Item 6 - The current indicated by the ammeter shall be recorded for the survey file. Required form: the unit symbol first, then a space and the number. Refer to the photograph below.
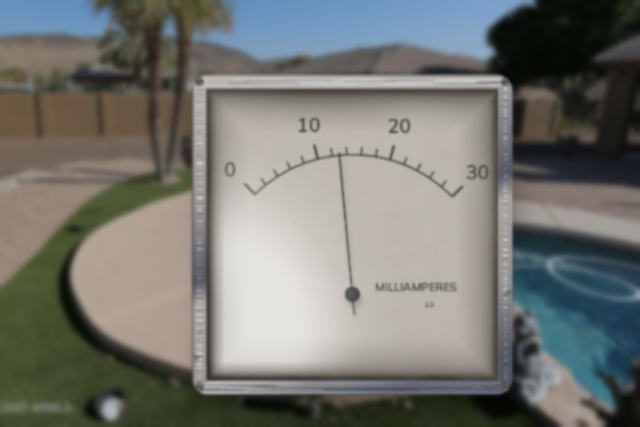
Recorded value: mA 13
